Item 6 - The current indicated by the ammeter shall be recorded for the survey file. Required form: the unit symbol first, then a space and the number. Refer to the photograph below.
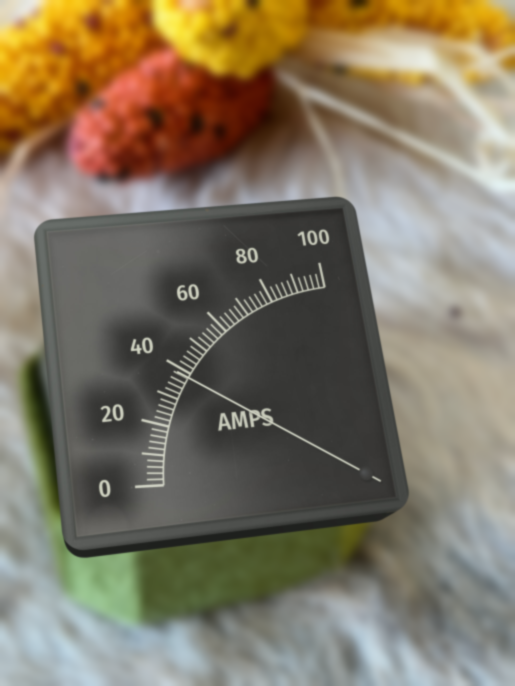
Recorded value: A 38
